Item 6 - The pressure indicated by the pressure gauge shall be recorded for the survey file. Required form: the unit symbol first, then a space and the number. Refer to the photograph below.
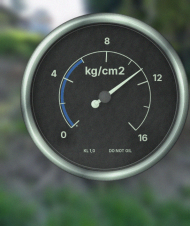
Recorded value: kg/cm² 11
